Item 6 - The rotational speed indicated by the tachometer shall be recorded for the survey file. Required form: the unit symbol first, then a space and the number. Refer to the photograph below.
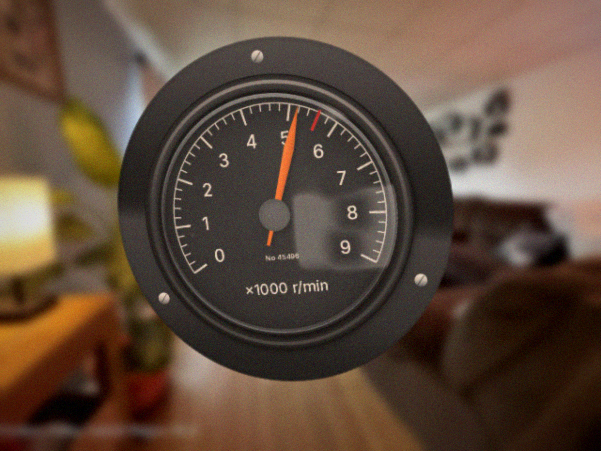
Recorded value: rpm 5200
